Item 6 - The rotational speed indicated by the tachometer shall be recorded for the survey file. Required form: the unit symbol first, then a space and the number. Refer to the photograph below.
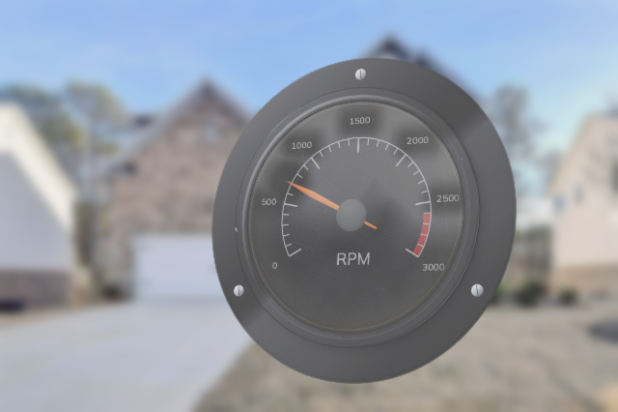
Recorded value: rpm 700
